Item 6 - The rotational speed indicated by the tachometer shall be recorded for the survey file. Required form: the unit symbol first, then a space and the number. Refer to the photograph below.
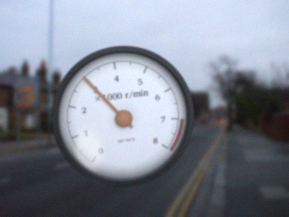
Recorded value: rpm 3000
